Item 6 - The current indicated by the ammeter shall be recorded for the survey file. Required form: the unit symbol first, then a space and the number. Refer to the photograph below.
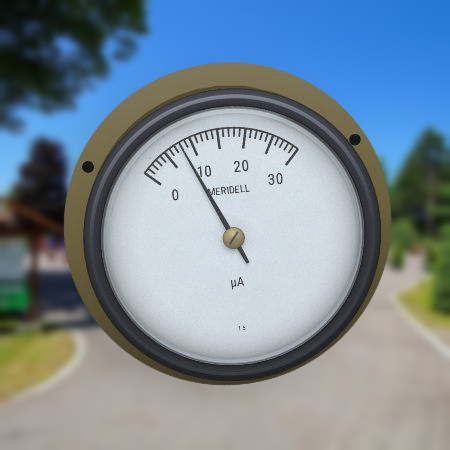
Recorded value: µA 8
